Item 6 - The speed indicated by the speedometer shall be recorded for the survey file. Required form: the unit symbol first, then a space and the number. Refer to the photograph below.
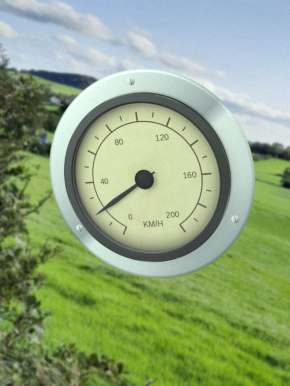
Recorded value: km/h 20
